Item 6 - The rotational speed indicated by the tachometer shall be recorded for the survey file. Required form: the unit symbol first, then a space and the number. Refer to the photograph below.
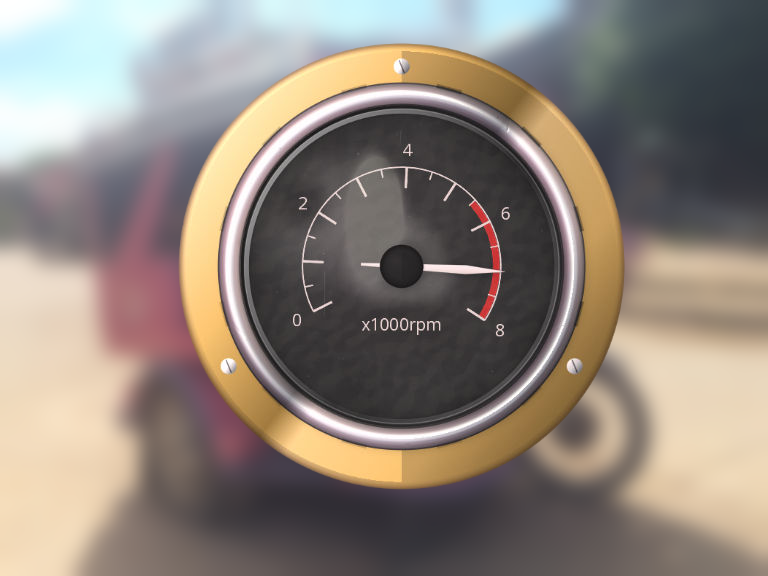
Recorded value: rpm 7000
